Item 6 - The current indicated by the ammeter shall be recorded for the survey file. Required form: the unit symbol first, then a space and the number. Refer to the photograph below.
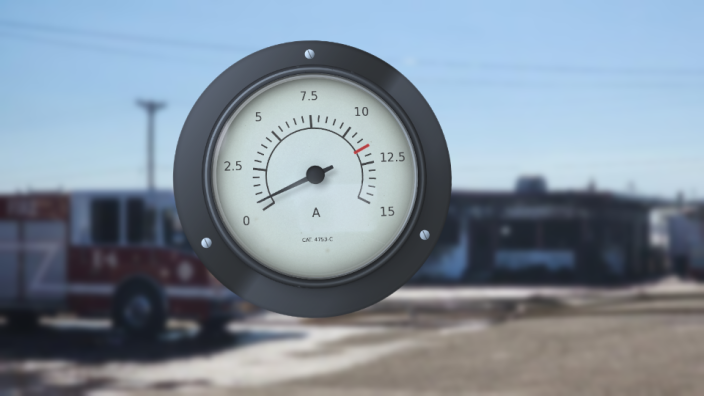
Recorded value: A 0.5
